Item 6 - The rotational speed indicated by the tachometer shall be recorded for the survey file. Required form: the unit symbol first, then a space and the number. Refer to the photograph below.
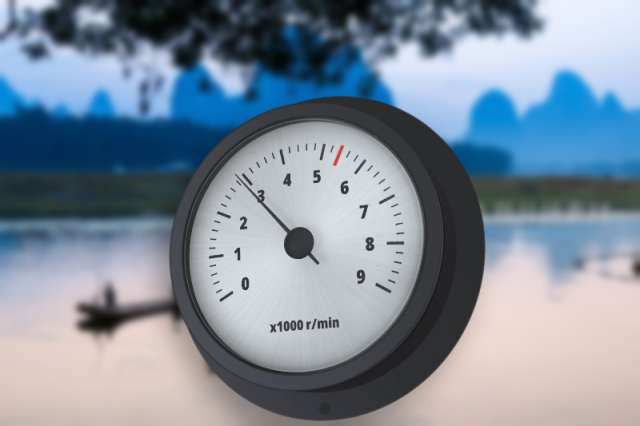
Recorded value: rpm 2900
